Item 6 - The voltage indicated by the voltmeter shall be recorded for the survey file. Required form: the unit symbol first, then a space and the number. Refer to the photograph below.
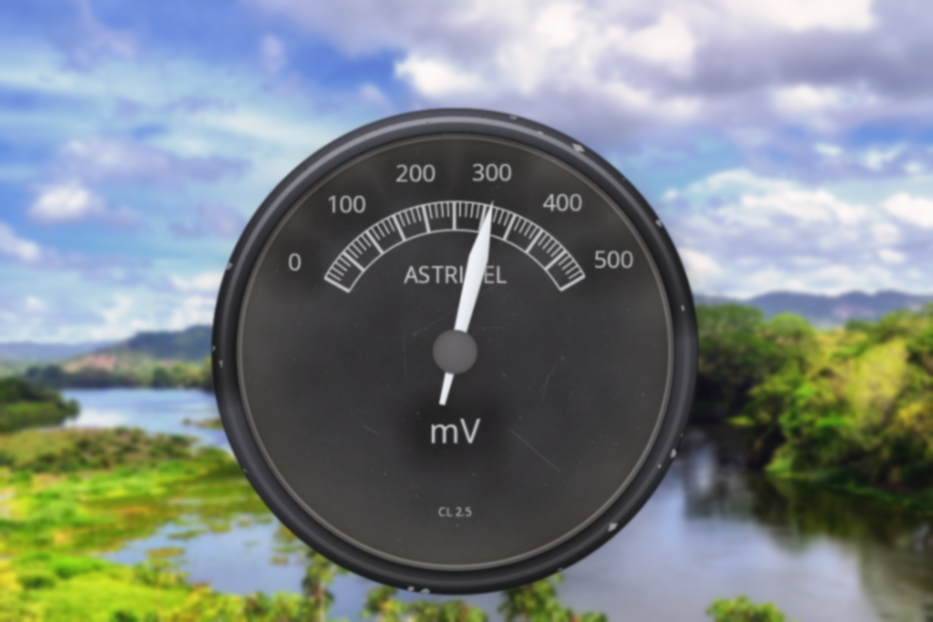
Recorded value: mV 310
